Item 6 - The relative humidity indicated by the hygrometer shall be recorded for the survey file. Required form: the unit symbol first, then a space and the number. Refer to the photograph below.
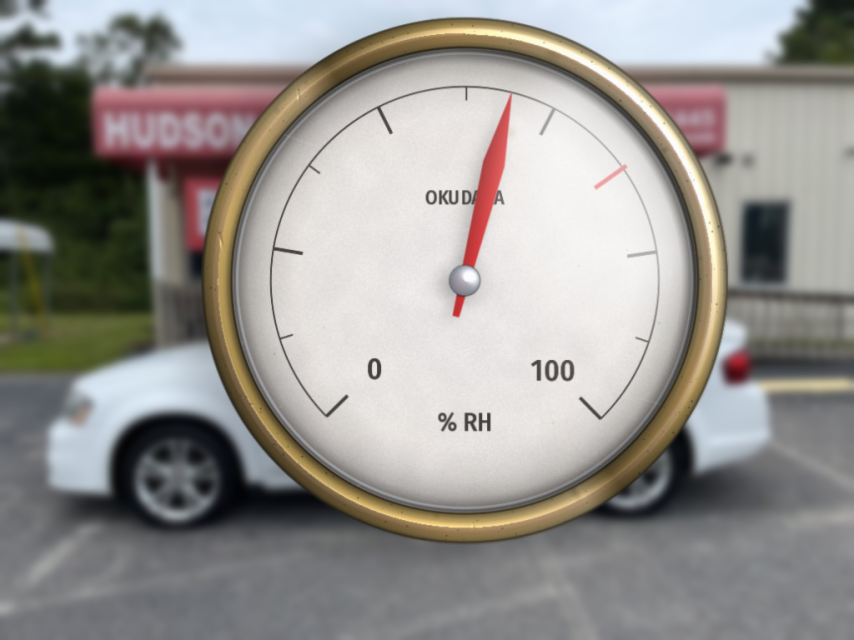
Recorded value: % 55
